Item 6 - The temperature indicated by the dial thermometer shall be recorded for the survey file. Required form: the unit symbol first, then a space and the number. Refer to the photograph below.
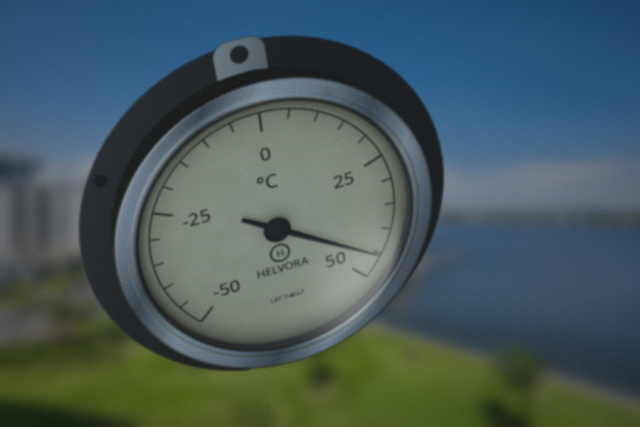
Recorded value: °C 45
